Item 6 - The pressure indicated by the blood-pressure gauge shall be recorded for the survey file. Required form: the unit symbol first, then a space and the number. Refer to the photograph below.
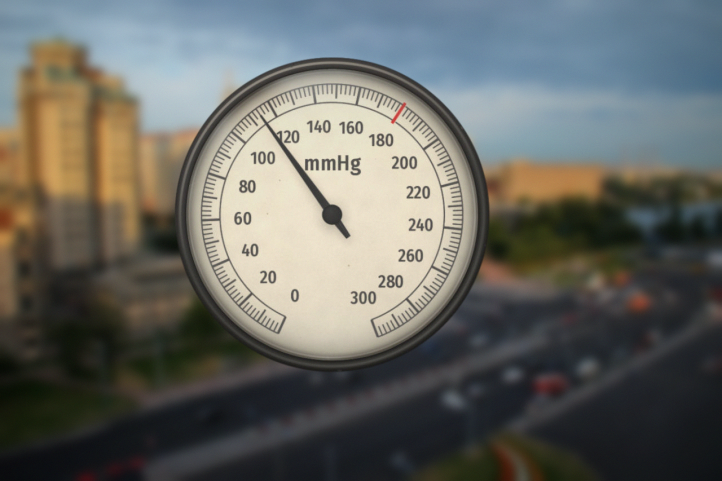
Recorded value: mmHg 114
